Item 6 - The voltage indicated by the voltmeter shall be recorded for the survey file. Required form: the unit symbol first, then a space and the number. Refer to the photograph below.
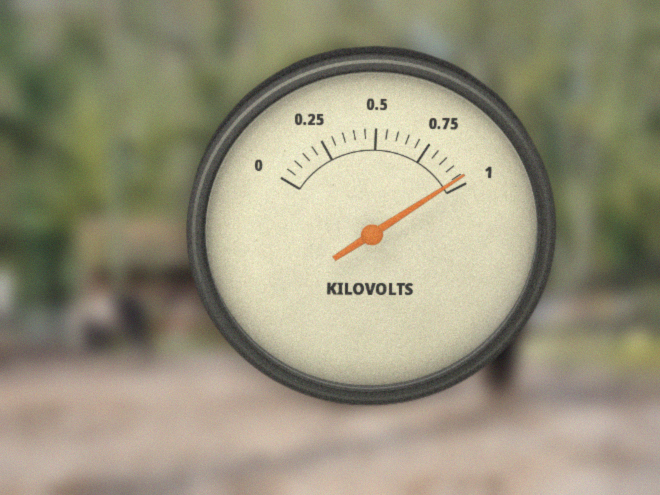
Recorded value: kV 0.95
